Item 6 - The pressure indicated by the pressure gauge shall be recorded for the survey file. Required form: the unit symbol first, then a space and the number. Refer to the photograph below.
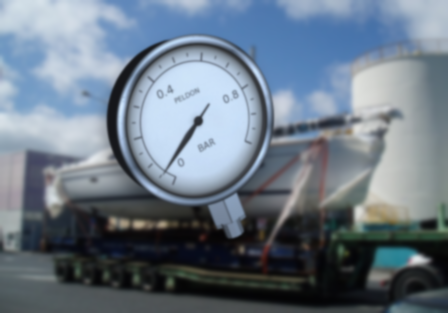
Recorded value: bar 0.05
